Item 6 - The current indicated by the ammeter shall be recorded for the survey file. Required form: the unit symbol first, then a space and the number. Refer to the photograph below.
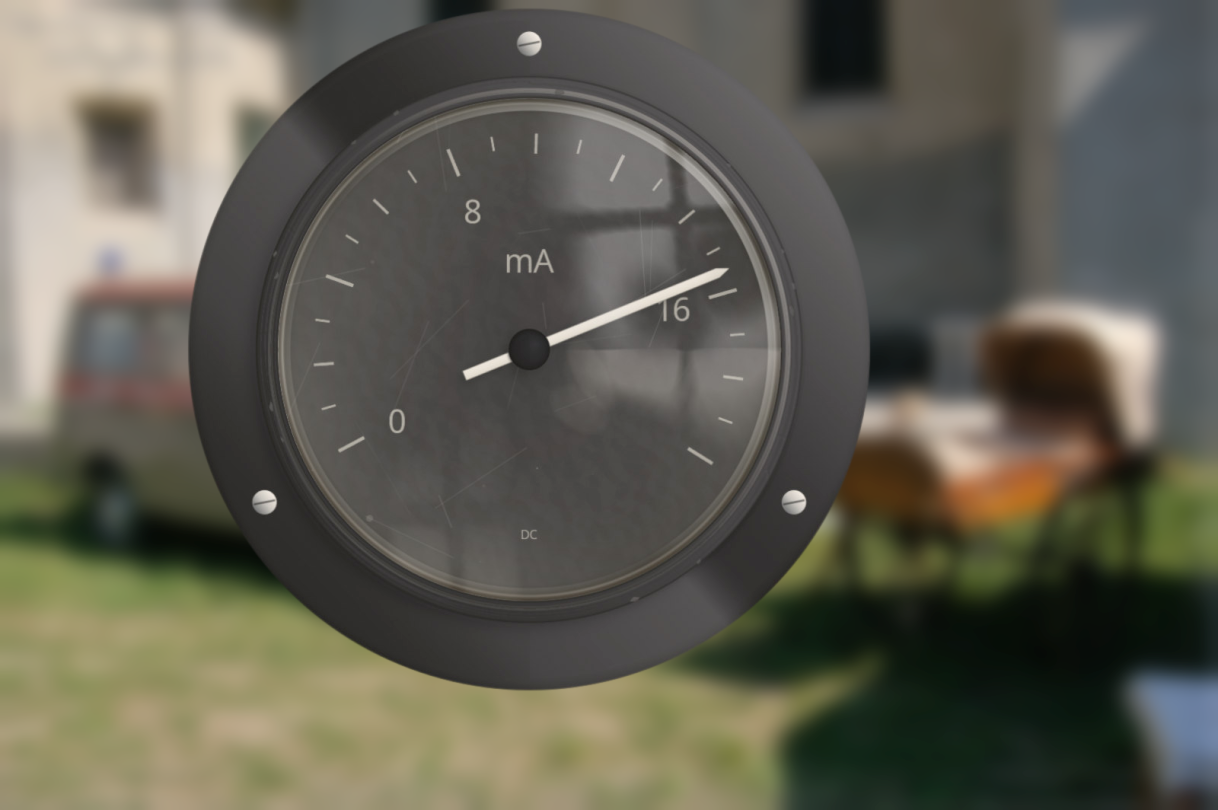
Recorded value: mA 15.5
